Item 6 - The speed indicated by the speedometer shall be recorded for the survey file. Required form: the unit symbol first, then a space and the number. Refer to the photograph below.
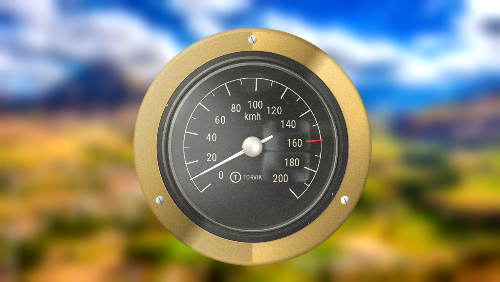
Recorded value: km/h 10
